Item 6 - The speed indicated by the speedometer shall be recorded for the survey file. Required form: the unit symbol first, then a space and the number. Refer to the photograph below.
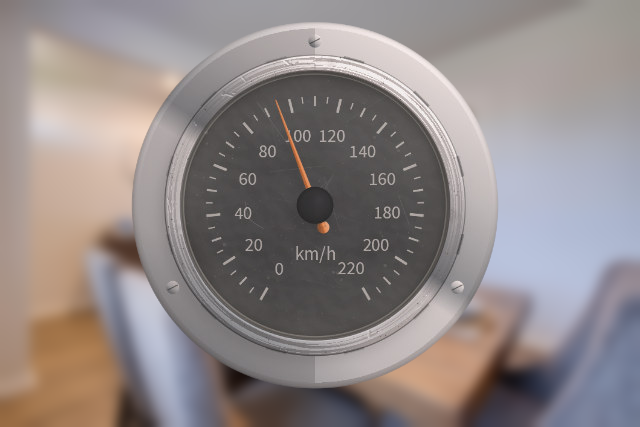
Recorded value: km/h 95
